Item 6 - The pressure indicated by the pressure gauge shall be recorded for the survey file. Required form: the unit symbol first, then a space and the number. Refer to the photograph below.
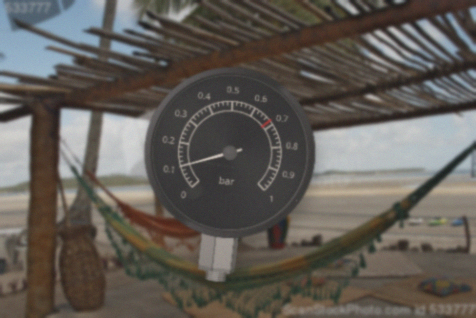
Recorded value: bar 0.1
